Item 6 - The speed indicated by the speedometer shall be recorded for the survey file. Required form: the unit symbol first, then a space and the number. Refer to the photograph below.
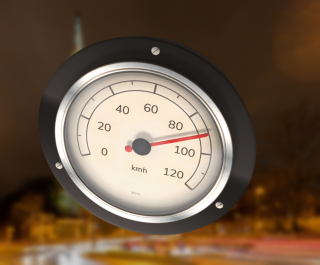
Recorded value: km/h 90
